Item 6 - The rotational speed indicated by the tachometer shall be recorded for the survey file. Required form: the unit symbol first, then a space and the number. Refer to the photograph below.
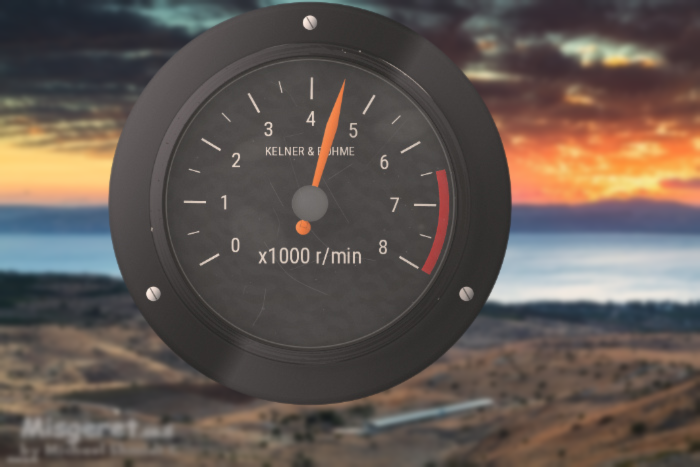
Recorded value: rpm 4500
